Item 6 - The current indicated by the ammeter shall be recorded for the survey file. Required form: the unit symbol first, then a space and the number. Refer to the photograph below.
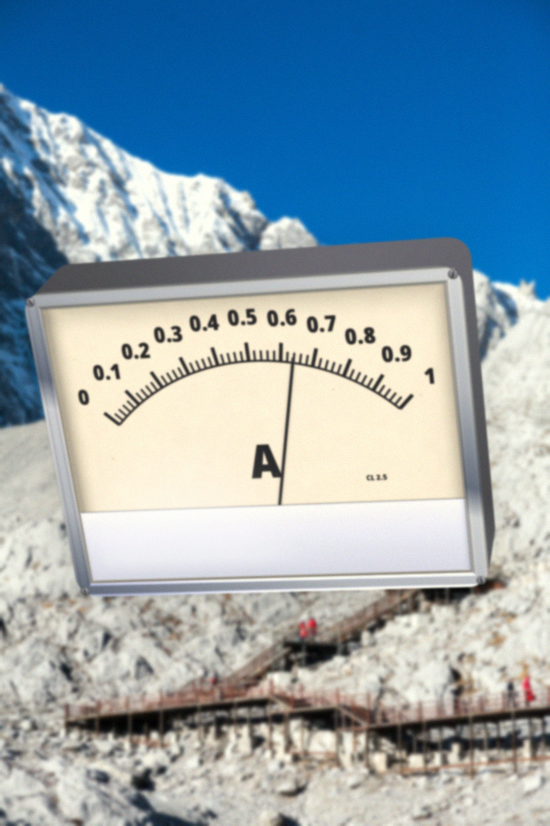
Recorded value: A 0.64
